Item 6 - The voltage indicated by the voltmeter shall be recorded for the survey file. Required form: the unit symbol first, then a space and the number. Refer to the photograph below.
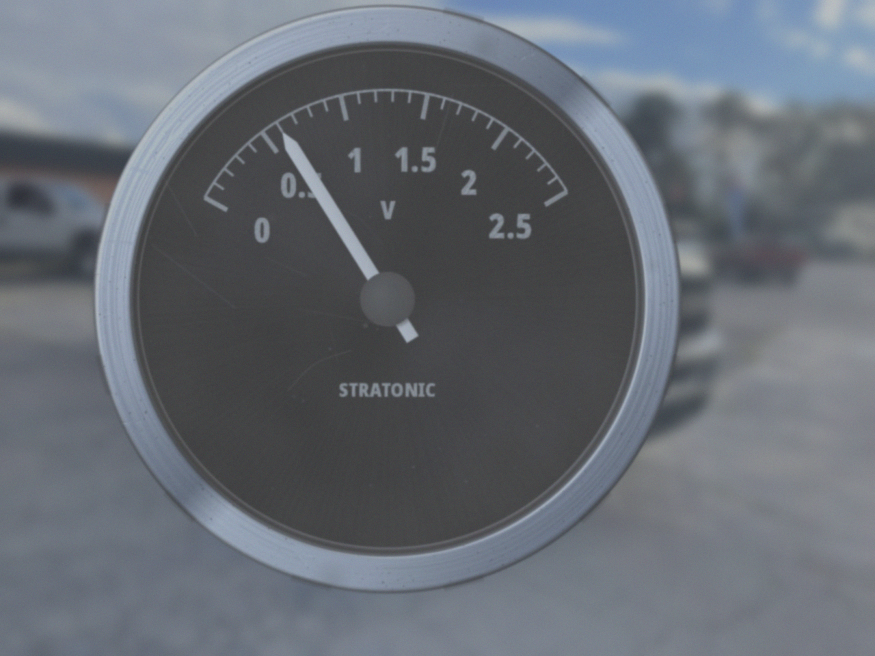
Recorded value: V 0.6
